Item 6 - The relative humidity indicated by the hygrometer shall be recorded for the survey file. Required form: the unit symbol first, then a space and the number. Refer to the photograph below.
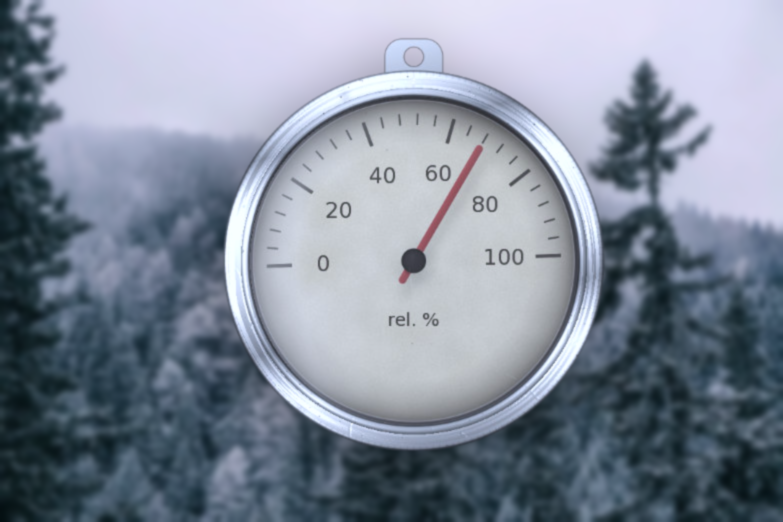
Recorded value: % 68
